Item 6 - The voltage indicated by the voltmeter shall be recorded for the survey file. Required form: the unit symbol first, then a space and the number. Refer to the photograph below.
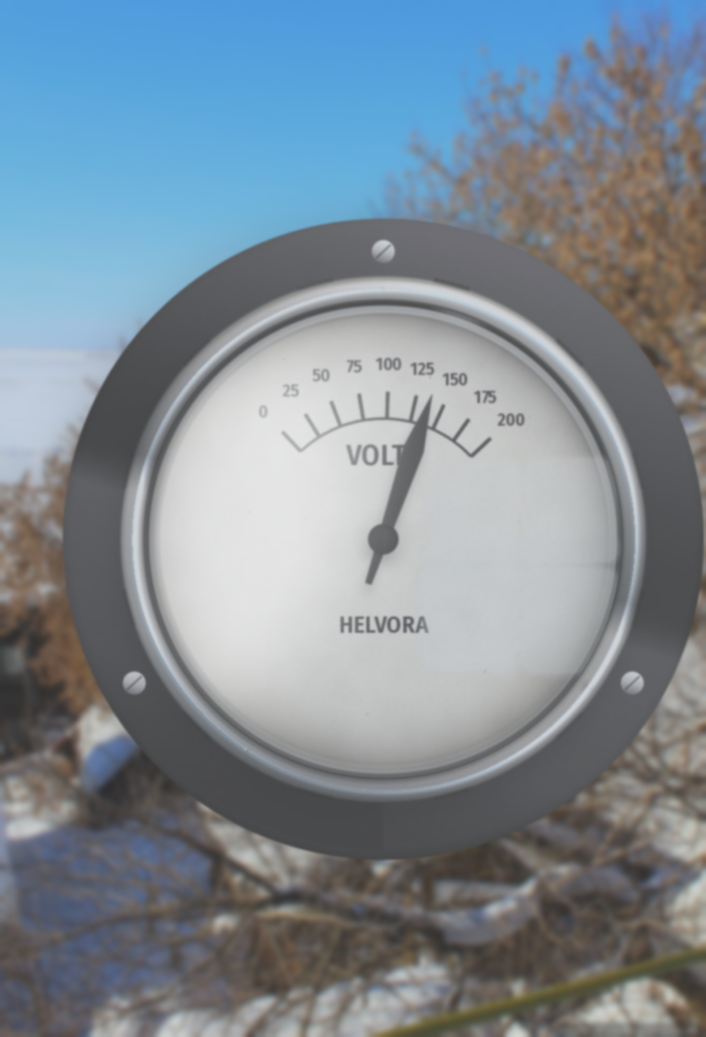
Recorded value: V 137.5
